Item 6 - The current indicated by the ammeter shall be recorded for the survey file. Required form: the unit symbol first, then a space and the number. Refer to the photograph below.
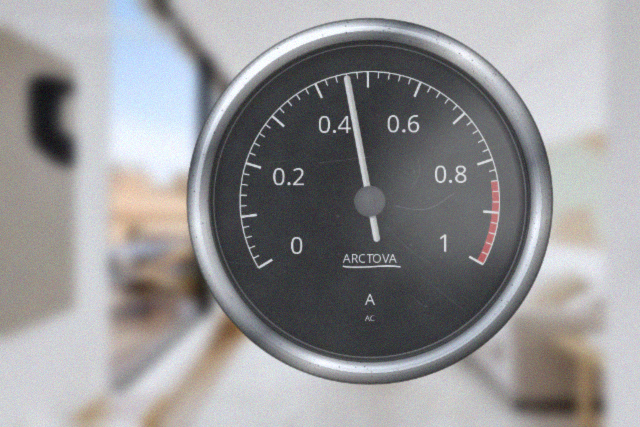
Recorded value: A 0.46
